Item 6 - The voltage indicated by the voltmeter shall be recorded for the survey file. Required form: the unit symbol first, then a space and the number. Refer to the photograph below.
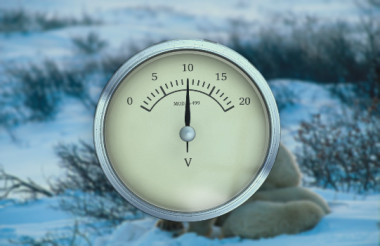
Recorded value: V 10
